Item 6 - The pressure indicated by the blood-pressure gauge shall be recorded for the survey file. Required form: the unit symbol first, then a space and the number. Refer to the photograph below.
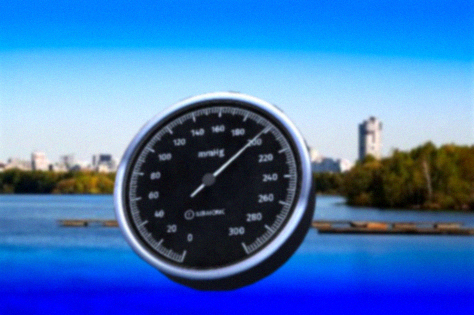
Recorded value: mmHg 200
